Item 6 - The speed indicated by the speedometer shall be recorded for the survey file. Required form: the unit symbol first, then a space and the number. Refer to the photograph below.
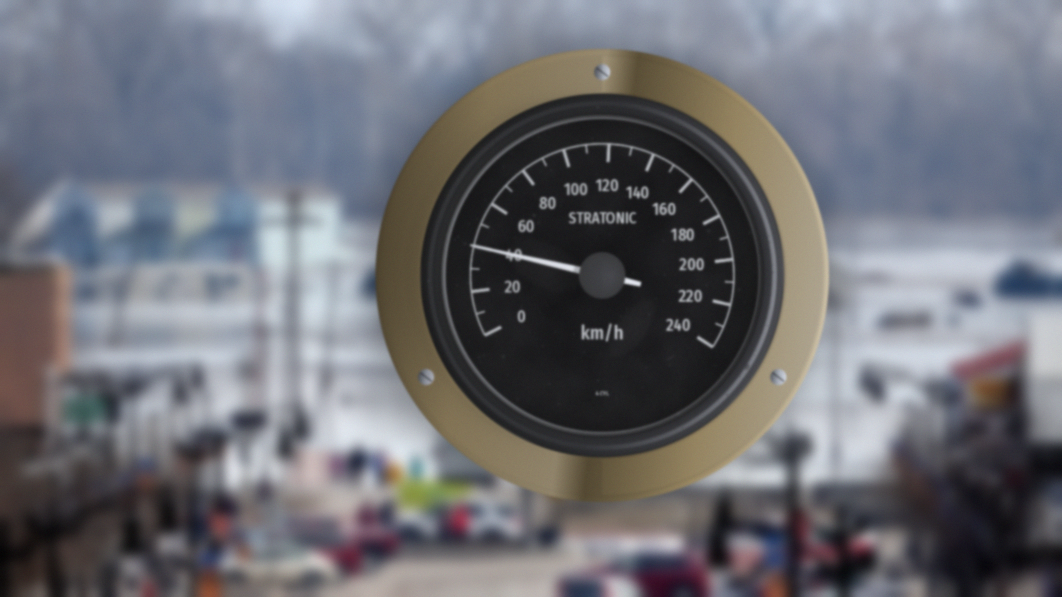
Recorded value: km/h 40
